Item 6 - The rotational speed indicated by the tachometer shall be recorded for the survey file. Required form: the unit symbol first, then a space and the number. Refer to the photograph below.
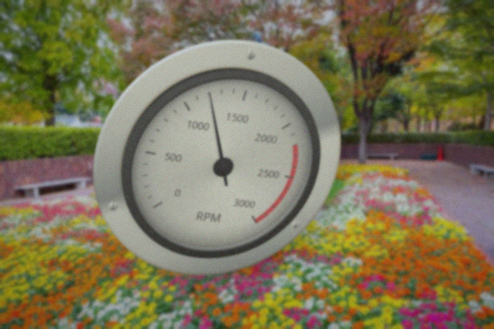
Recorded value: rpm 1200
